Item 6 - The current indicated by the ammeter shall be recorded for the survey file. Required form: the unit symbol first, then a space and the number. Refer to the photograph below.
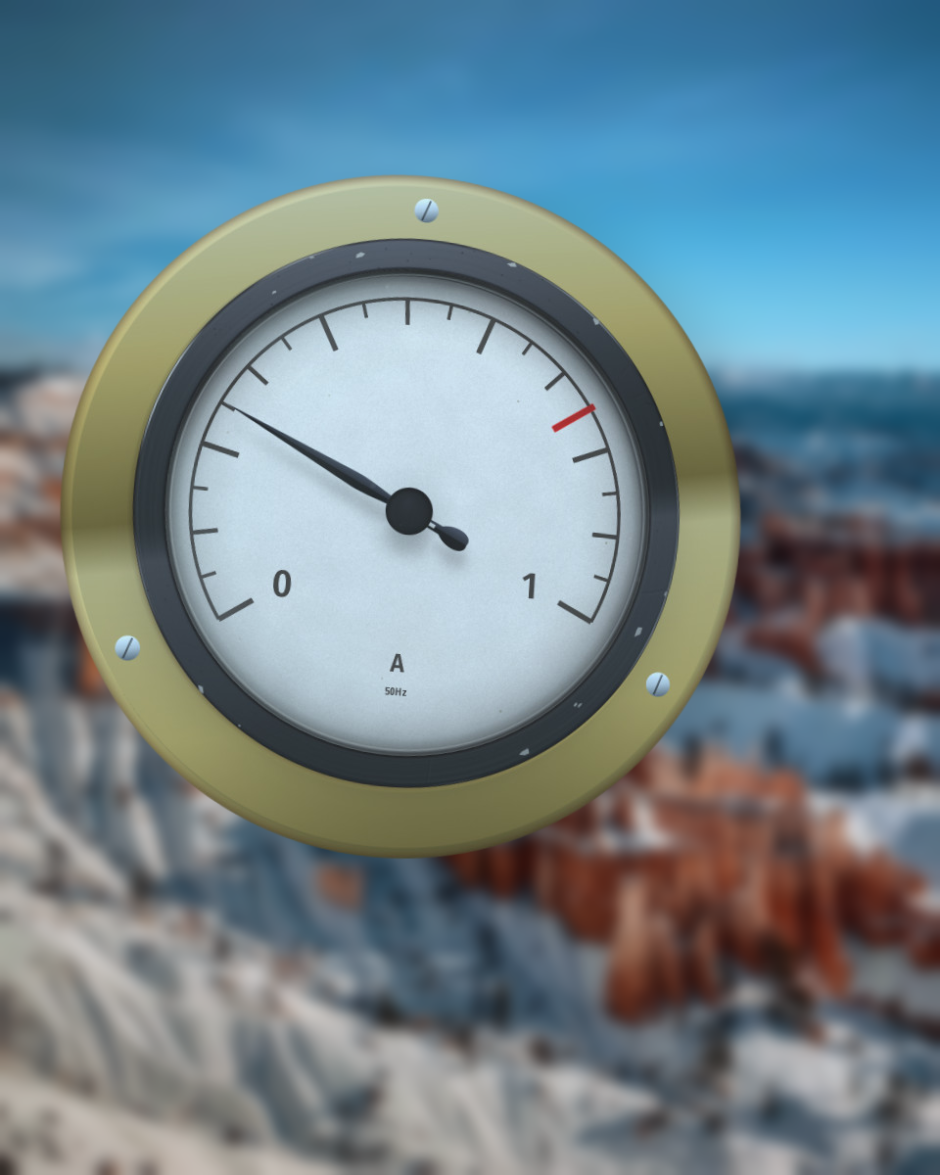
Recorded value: A 0.25
